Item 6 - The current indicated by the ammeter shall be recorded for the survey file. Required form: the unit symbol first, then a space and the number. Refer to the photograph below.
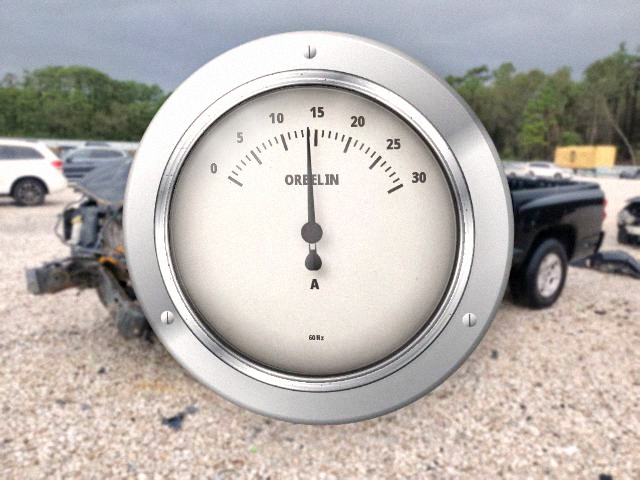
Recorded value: A 14
